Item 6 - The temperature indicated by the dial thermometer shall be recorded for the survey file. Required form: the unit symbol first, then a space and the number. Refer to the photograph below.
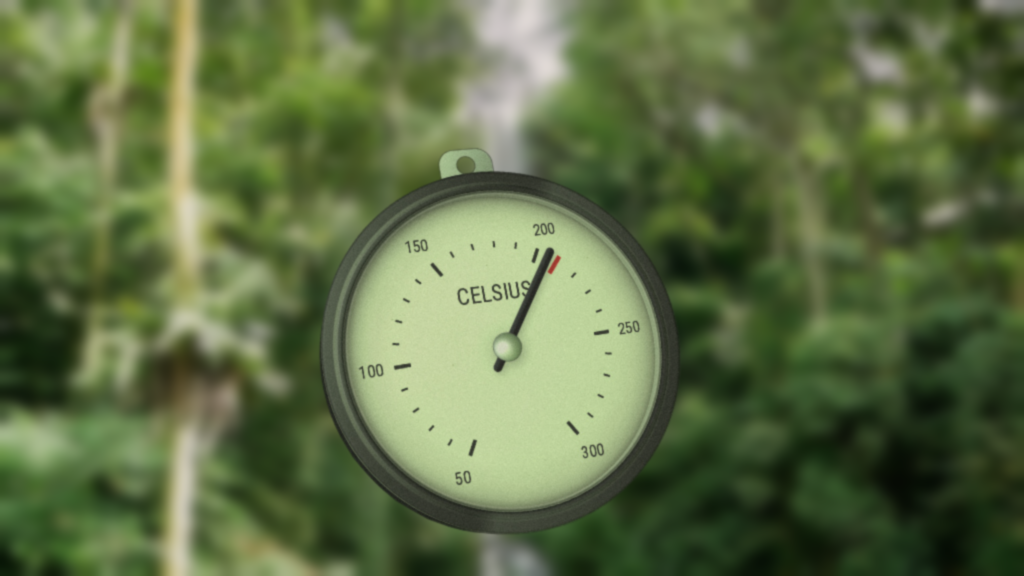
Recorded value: °C 205
